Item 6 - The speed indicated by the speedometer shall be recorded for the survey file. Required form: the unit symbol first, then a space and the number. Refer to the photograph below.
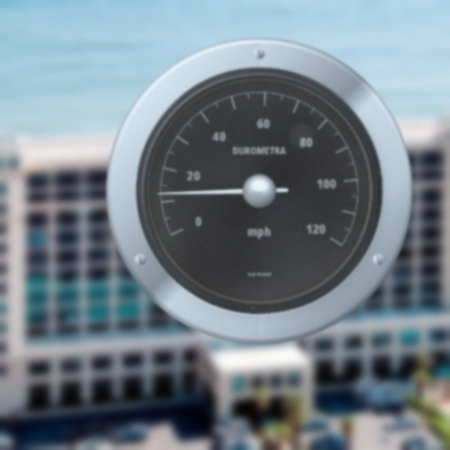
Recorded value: mph 12.5
